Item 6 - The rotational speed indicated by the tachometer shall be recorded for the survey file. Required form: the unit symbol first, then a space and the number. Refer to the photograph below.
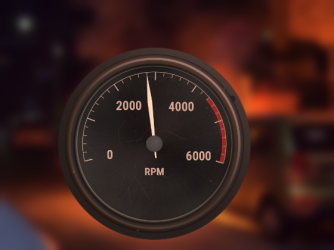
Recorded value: rpm 2800
